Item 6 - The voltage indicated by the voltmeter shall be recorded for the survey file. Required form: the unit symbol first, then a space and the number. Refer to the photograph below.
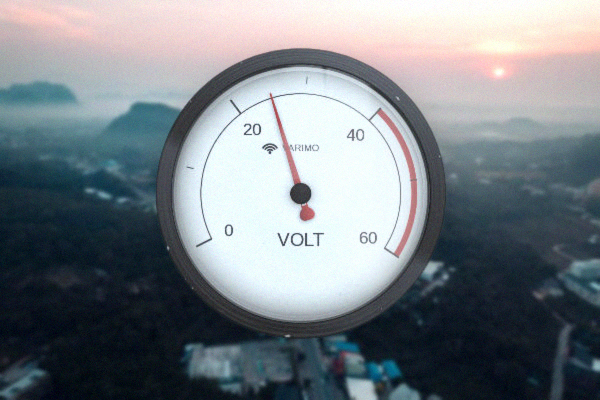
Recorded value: V 25
